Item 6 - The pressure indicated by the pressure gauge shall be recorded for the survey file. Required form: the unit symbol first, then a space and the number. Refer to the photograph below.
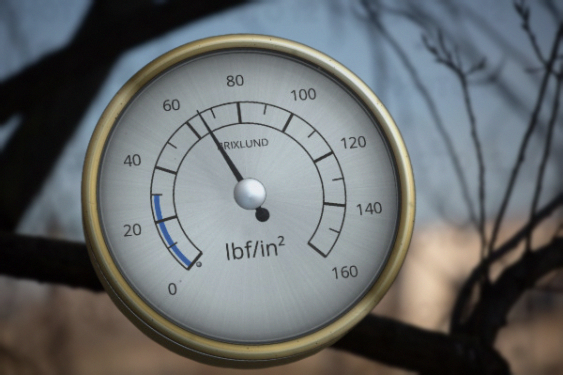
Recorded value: psi 65
